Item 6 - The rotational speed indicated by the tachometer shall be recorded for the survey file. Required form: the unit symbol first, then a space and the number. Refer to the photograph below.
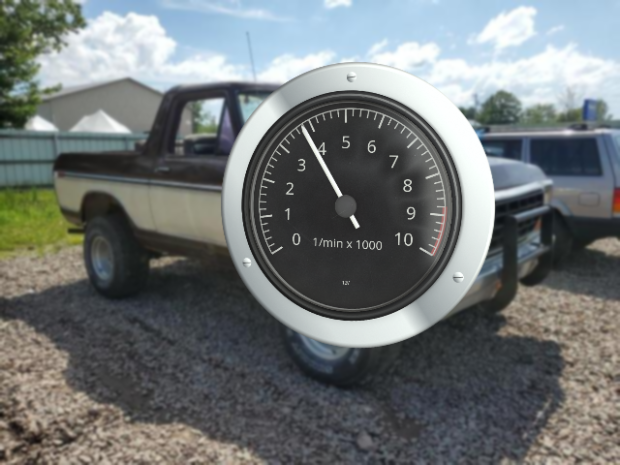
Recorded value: rpm 3800
